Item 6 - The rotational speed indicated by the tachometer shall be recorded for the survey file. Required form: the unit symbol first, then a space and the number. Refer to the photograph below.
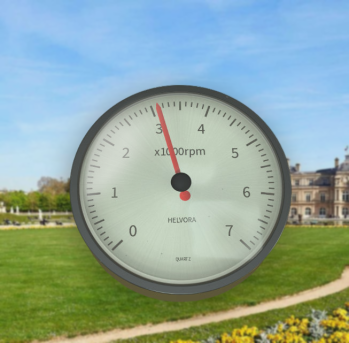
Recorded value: rpm 3100
